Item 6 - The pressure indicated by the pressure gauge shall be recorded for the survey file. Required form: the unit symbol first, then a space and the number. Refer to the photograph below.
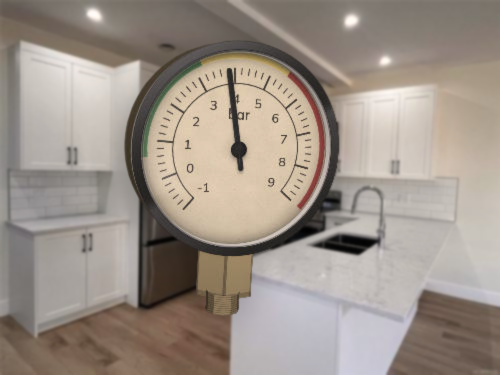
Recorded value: bar 3.8
